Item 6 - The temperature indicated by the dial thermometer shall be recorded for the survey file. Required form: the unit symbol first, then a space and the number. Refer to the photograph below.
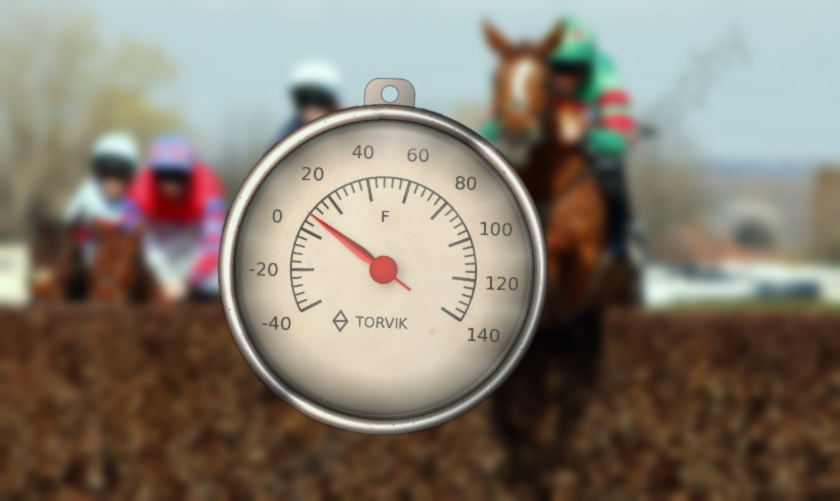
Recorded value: °F 8
